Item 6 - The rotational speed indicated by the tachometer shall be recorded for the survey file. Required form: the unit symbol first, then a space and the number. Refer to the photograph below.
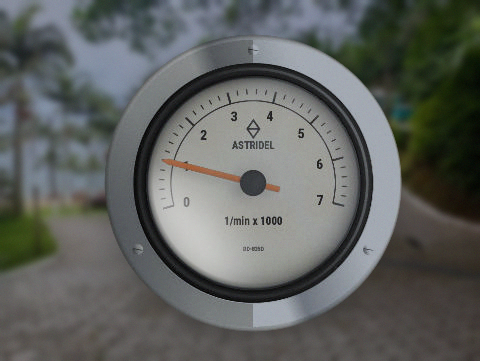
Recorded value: rpm 1000
